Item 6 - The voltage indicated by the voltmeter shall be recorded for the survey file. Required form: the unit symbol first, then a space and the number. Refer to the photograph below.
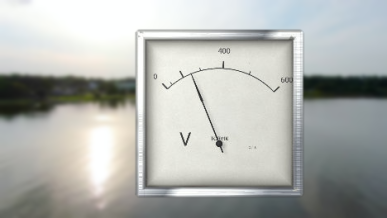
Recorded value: V 250
